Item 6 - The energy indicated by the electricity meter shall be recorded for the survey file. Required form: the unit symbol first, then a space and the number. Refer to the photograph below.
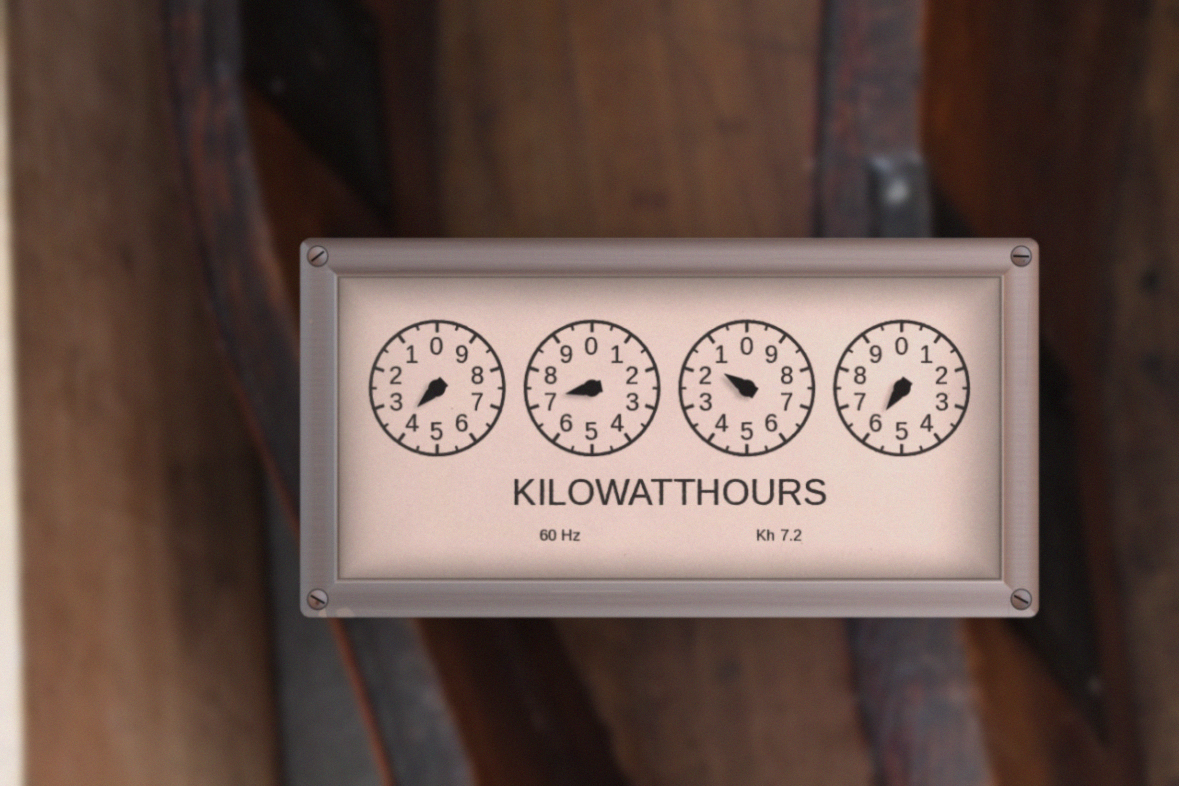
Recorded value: kWh 3716
